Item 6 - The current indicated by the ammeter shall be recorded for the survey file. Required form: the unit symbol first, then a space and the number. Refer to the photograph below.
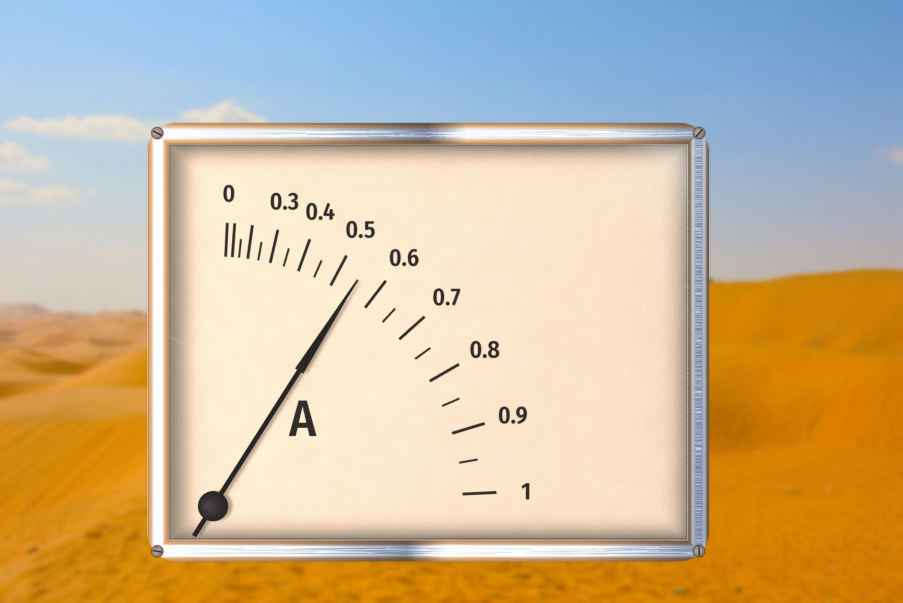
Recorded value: A 0.55
